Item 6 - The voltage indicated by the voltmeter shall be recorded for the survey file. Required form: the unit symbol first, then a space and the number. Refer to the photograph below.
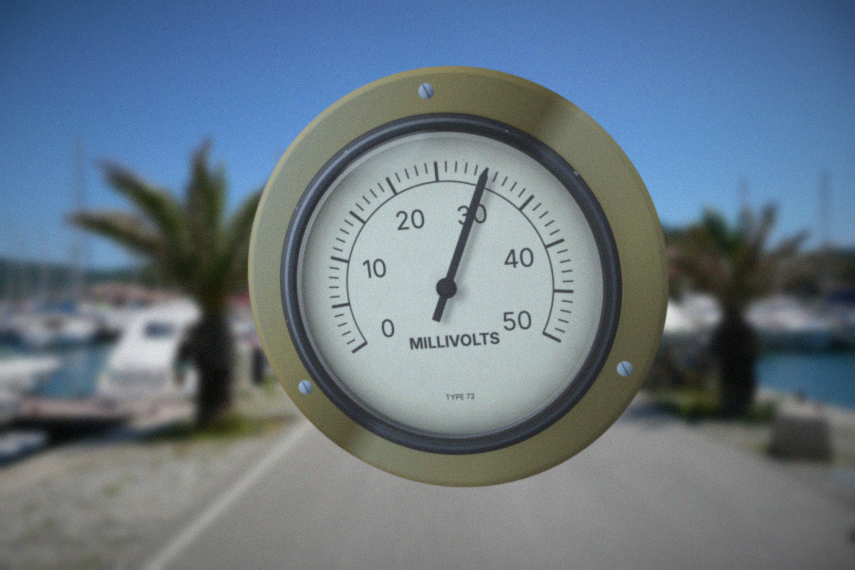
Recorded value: mV 30
